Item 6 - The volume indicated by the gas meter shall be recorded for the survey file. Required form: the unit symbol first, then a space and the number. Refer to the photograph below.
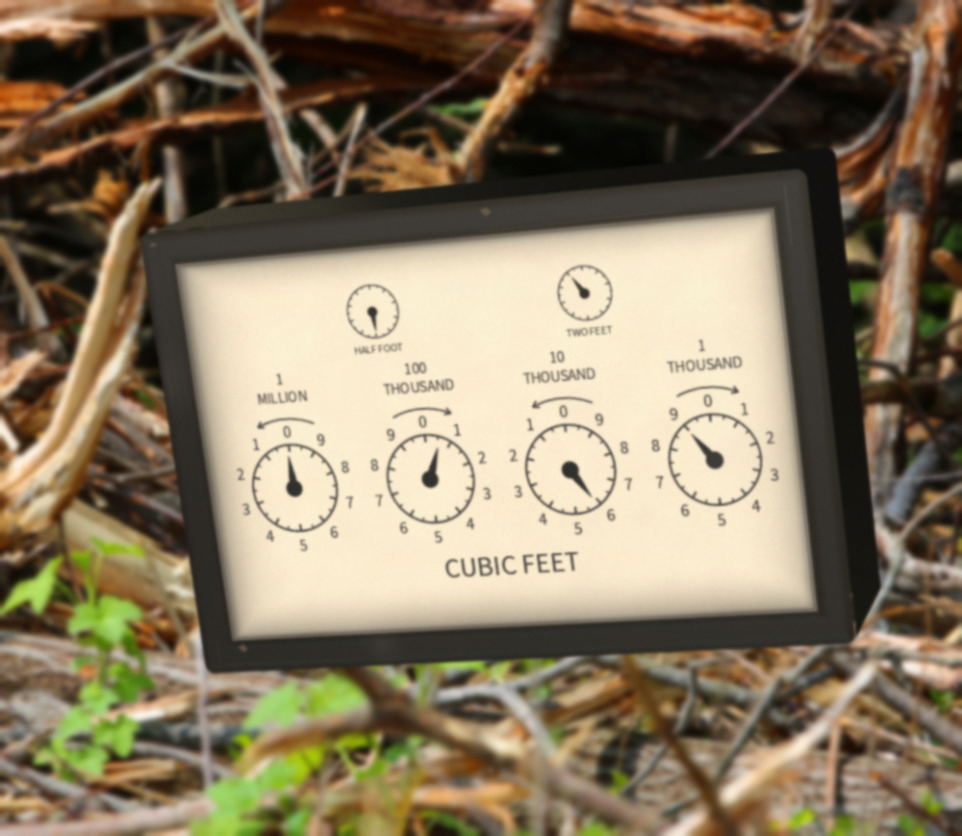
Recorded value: ft³ 5900
